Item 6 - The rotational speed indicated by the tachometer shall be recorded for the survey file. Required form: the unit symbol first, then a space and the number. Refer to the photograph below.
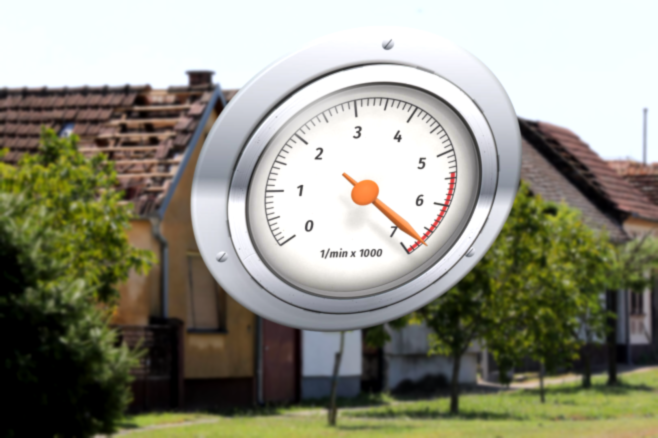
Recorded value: rpm 6700
